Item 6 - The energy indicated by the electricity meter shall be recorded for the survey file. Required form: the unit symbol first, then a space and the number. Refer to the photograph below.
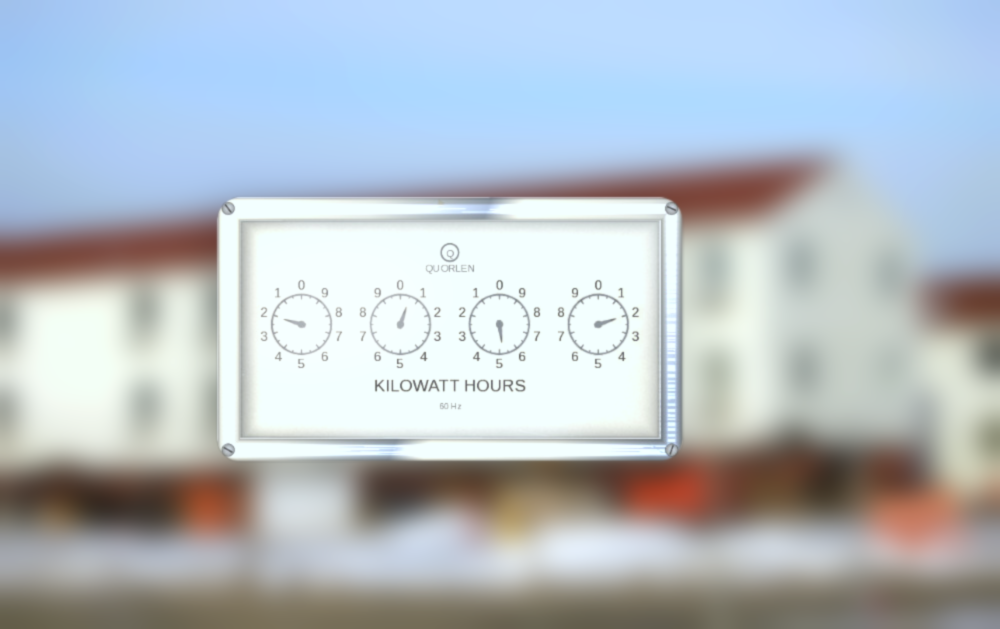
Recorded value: kWh 2052
